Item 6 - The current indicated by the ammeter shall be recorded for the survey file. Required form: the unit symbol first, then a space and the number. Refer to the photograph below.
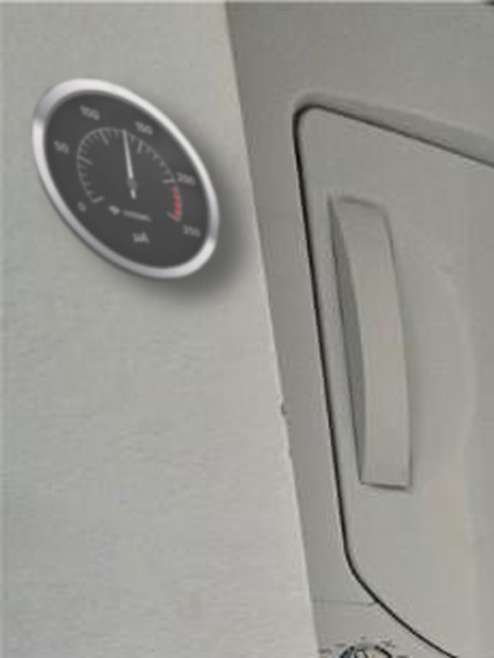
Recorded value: µA 130
